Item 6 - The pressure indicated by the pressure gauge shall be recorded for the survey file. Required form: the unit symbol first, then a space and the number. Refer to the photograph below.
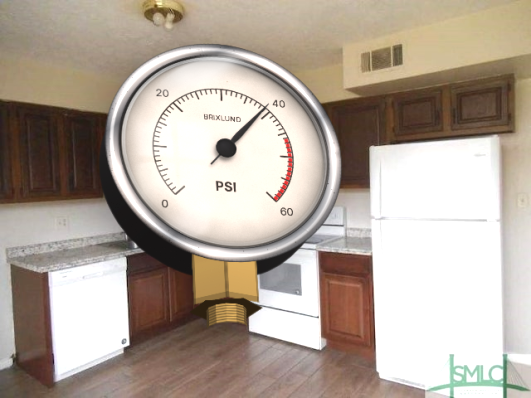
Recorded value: psi 39
